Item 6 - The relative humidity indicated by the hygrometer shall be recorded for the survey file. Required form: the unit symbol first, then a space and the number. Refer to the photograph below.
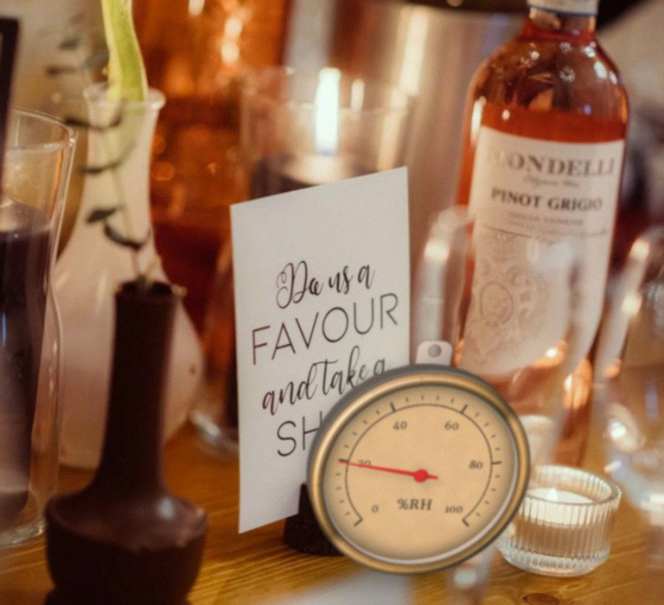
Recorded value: % 20
